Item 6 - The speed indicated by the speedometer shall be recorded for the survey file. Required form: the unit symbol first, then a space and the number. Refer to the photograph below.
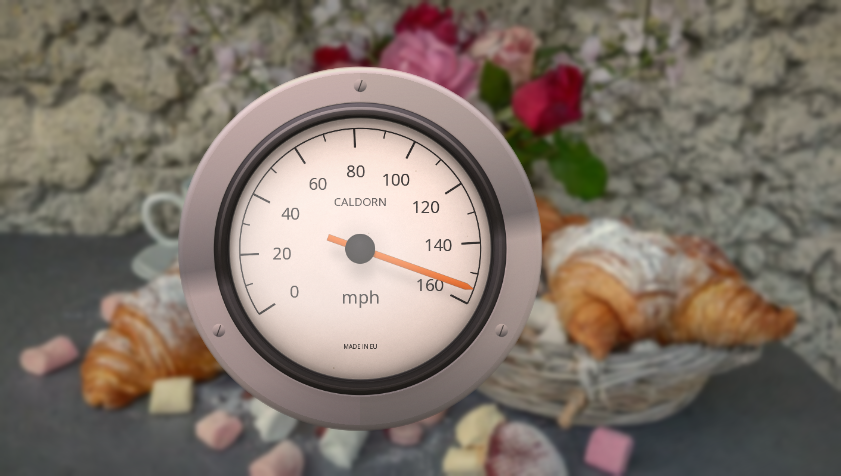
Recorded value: mph 155
